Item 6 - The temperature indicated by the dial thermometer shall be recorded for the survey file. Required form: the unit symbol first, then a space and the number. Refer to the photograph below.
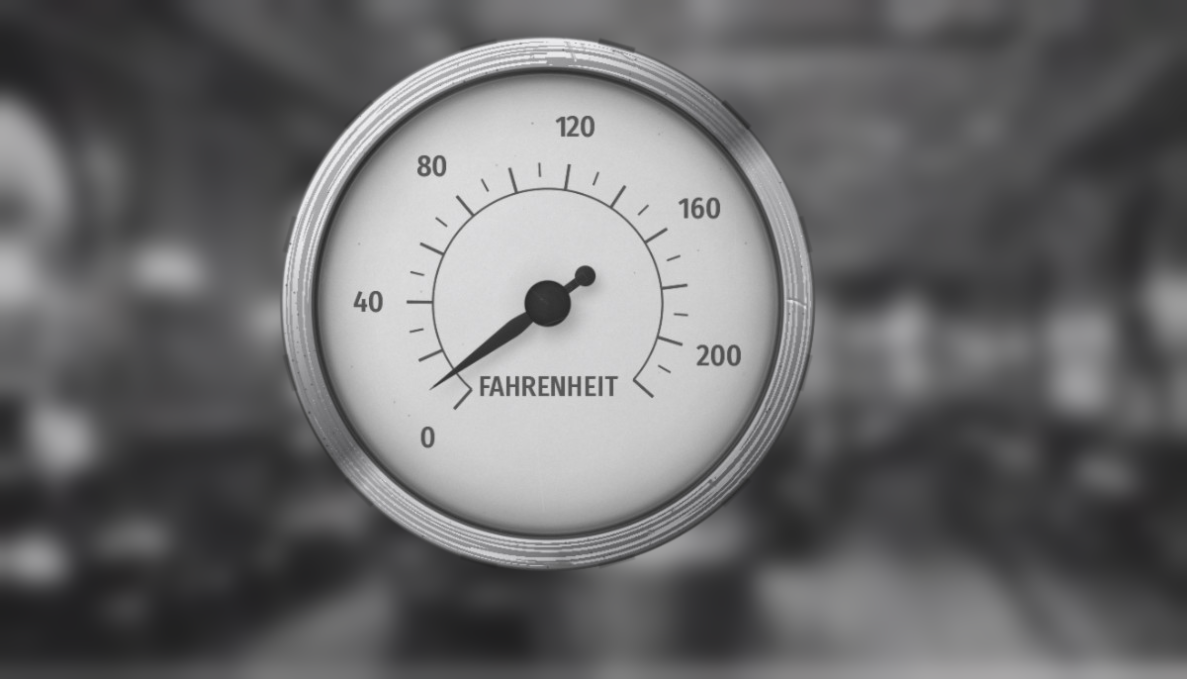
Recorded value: °F 10
